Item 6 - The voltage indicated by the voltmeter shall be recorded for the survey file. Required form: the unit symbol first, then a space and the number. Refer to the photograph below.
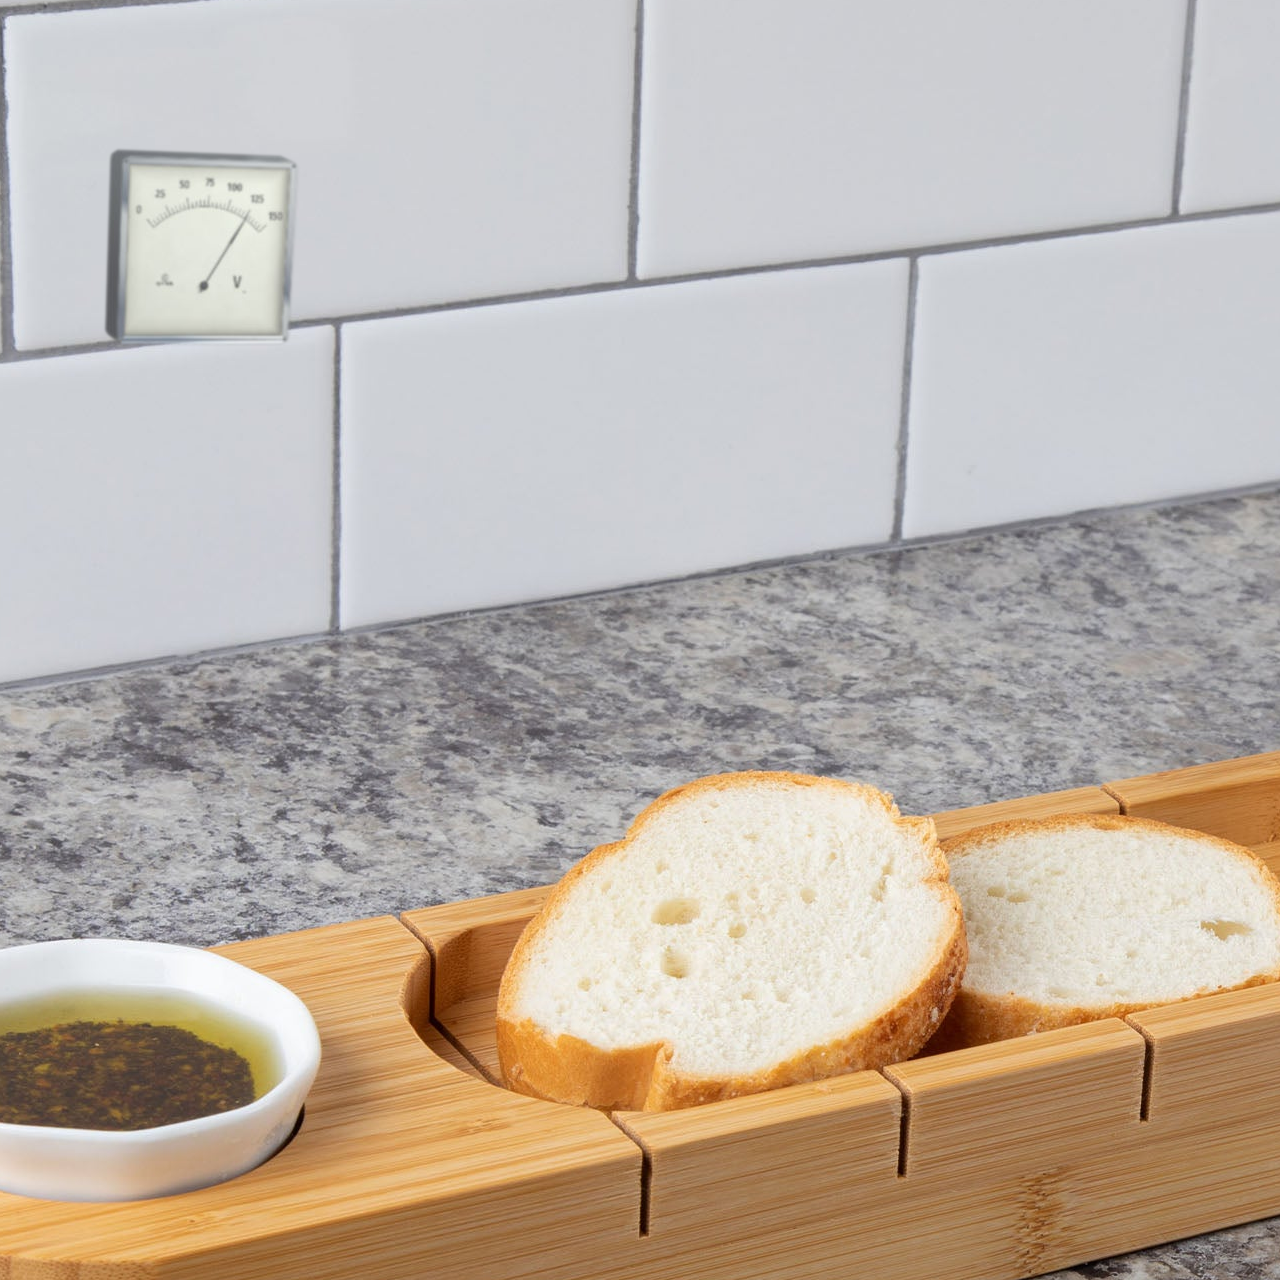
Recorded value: V 125
